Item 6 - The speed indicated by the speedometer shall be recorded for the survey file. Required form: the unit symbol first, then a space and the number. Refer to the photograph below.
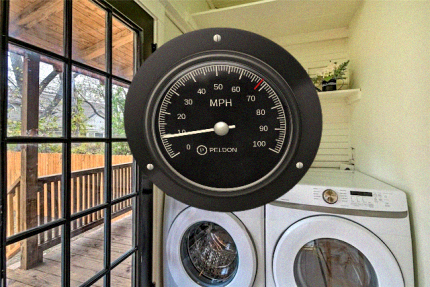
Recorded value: mph 10
